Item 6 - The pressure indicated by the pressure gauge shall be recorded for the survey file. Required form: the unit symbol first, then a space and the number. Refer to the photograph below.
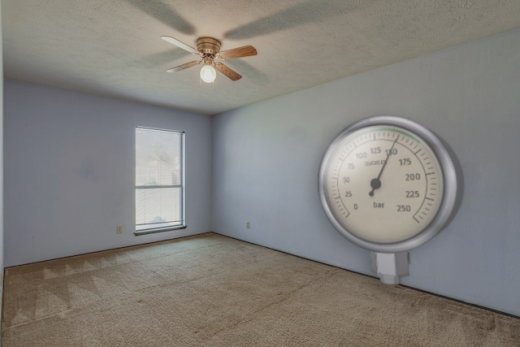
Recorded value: bar 150
